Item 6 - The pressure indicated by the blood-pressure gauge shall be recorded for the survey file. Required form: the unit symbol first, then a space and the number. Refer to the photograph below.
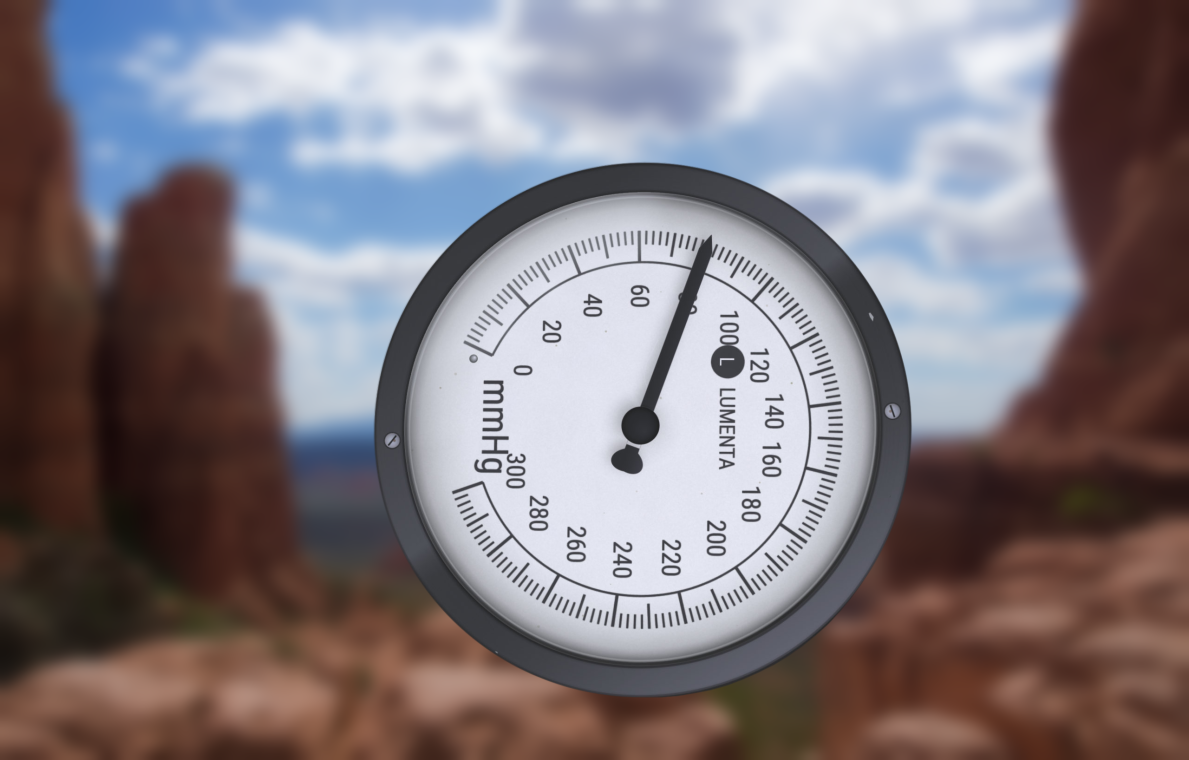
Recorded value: mmHg 80
